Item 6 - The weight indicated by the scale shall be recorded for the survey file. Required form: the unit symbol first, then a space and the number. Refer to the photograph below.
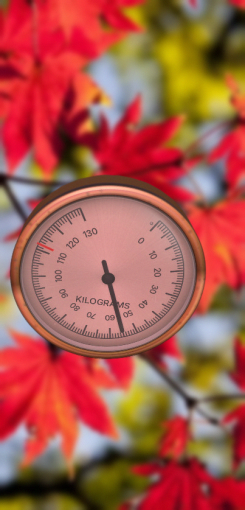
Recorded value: kg 55
